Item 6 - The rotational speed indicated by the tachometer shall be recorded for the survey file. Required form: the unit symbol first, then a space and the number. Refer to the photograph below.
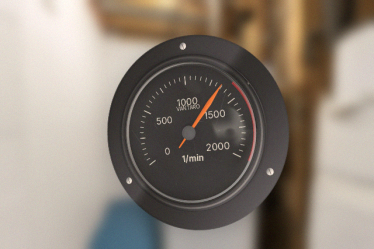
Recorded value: rpm 1350
